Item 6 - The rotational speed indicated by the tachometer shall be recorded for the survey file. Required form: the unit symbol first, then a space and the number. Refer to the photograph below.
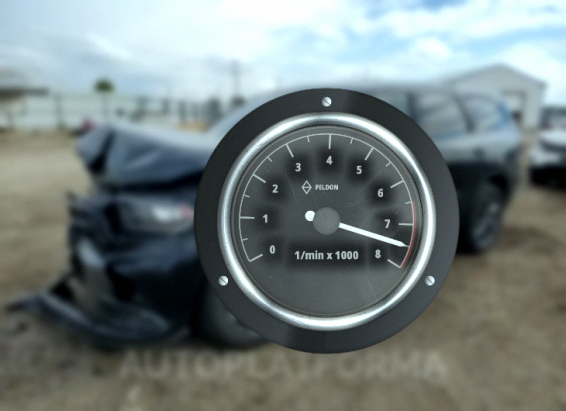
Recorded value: rpm 7500
